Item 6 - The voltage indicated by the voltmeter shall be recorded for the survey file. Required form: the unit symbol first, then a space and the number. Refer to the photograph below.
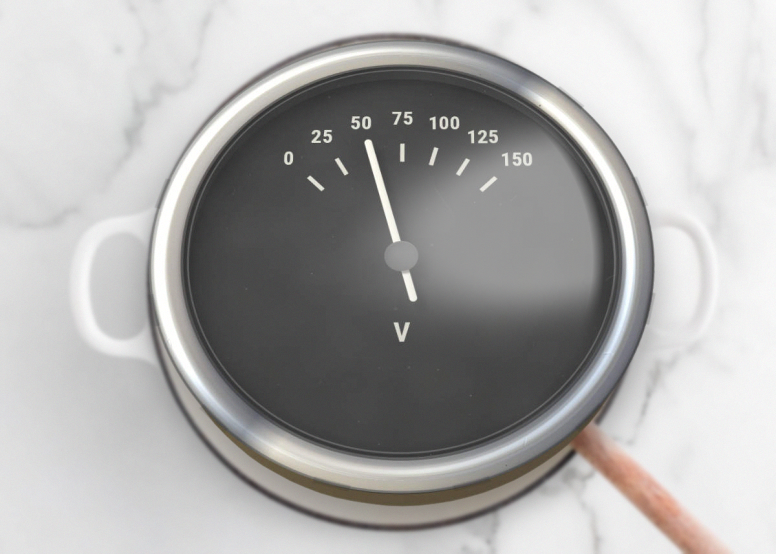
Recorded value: V 50
